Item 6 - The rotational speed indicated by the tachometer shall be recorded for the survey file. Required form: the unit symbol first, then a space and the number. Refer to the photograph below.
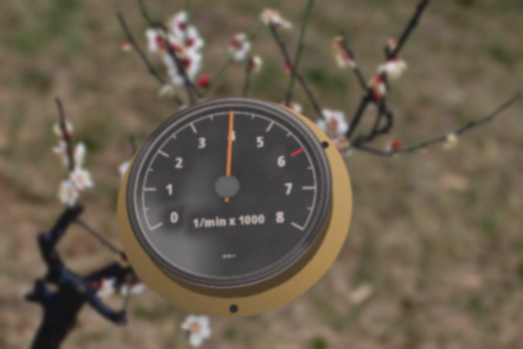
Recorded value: rpm 4000
